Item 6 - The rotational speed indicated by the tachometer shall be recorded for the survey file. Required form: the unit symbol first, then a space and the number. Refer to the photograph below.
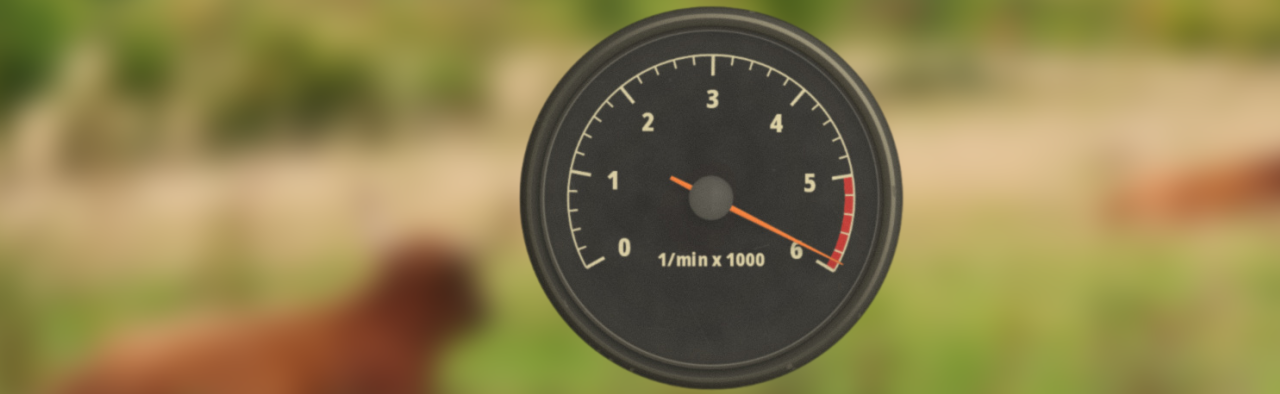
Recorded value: rpm 5900
